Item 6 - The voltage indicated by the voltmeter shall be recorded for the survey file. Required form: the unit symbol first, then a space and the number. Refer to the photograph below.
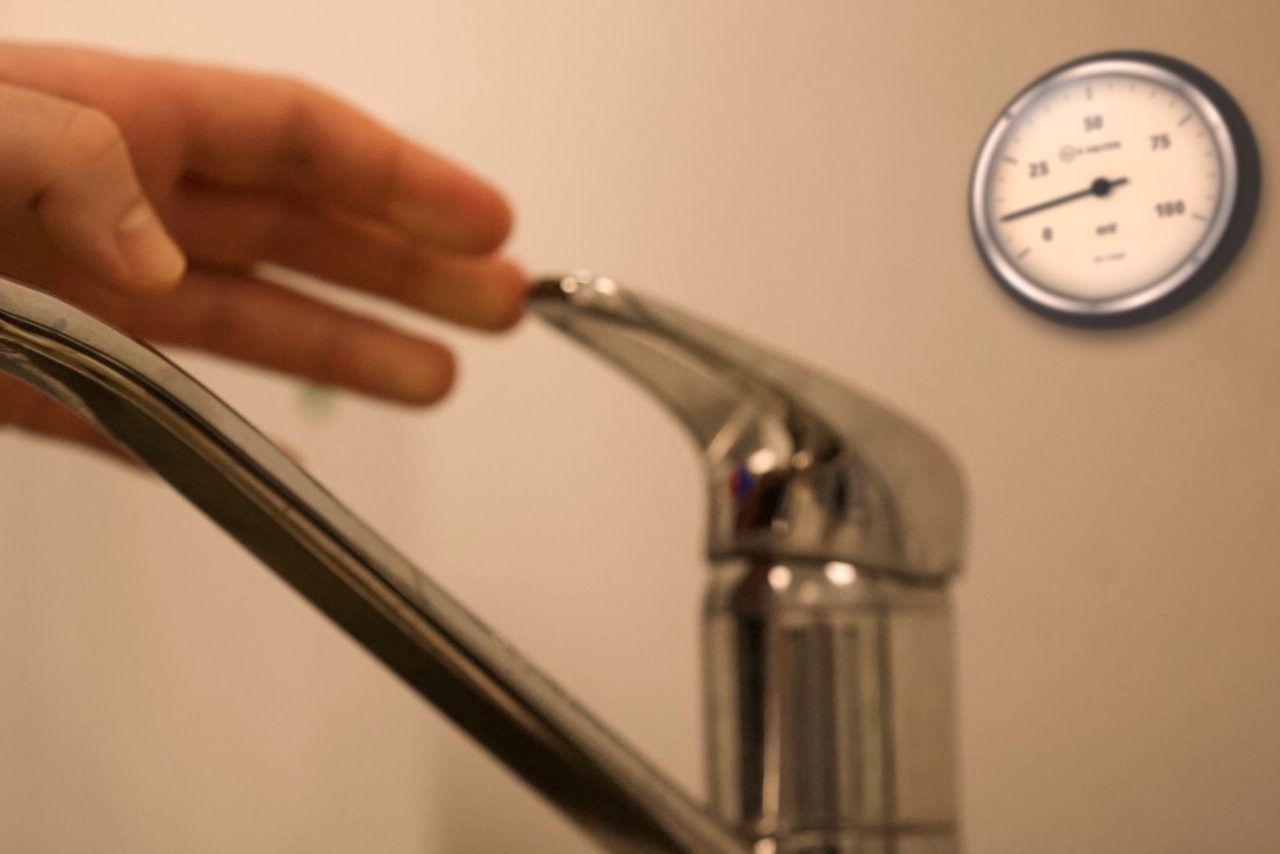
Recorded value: mV 10
